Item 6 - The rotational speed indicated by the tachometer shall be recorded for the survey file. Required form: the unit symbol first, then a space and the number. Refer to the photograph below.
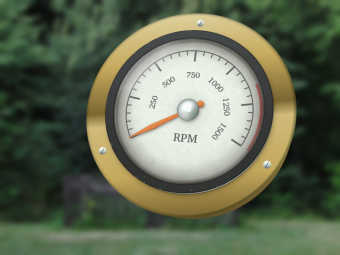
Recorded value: rpm 0
